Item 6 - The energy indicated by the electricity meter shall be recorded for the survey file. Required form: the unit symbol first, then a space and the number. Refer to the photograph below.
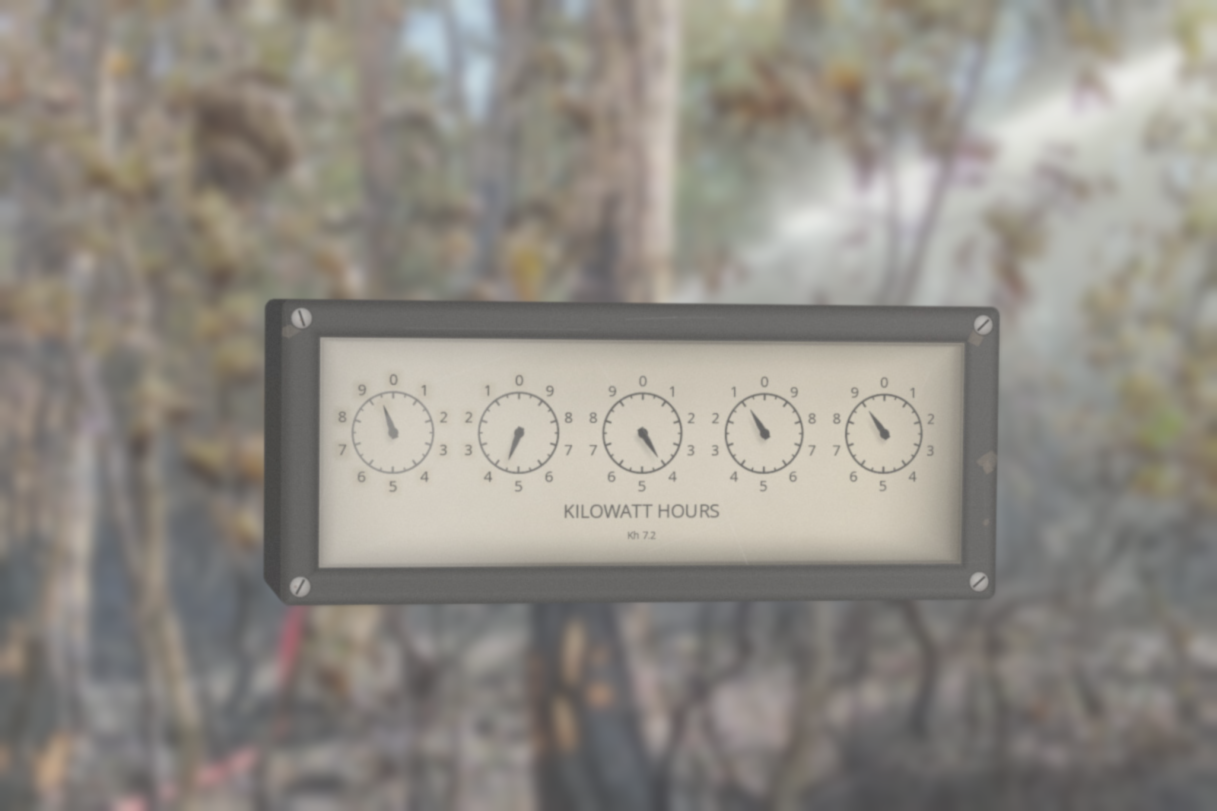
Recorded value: kWh 94409
